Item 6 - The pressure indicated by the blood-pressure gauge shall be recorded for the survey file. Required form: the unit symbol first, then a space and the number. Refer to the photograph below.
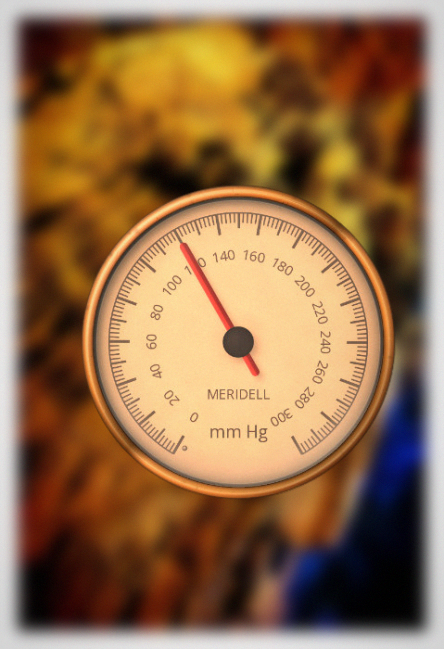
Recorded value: mmHg 120
